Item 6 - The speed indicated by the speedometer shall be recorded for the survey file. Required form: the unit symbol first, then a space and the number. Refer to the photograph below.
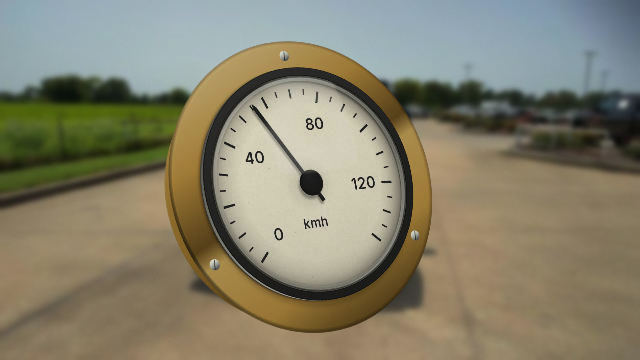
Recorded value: km/h 55
